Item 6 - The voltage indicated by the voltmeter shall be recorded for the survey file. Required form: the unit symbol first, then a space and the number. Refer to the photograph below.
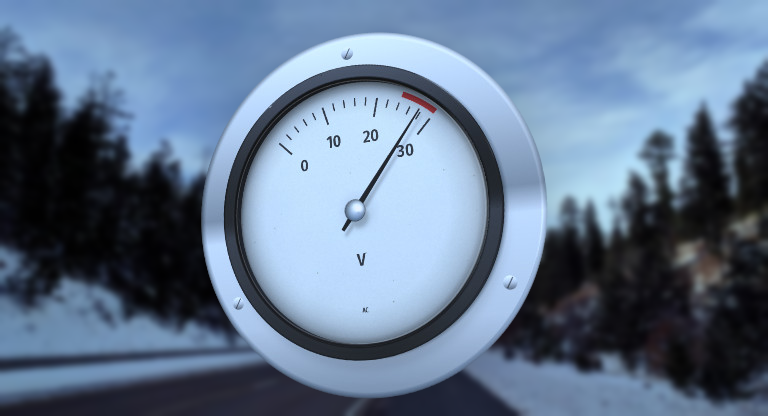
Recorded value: V 28
